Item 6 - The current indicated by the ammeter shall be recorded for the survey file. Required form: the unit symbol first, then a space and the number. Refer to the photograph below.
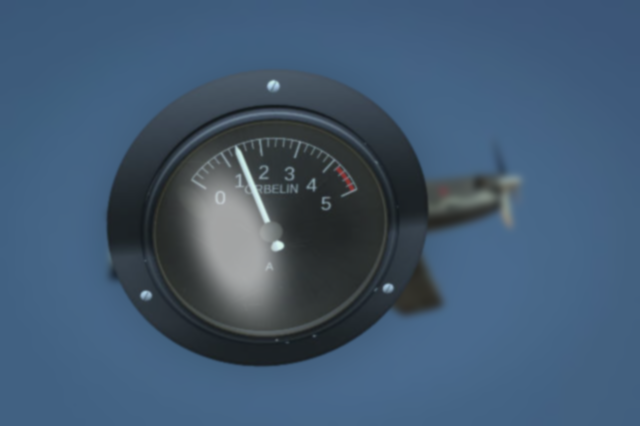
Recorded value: A 1.4
